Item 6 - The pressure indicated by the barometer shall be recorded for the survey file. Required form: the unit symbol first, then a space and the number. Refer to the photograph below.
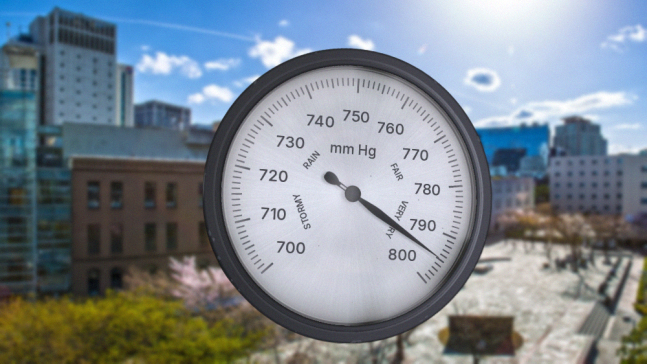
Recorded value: mmHg 795
